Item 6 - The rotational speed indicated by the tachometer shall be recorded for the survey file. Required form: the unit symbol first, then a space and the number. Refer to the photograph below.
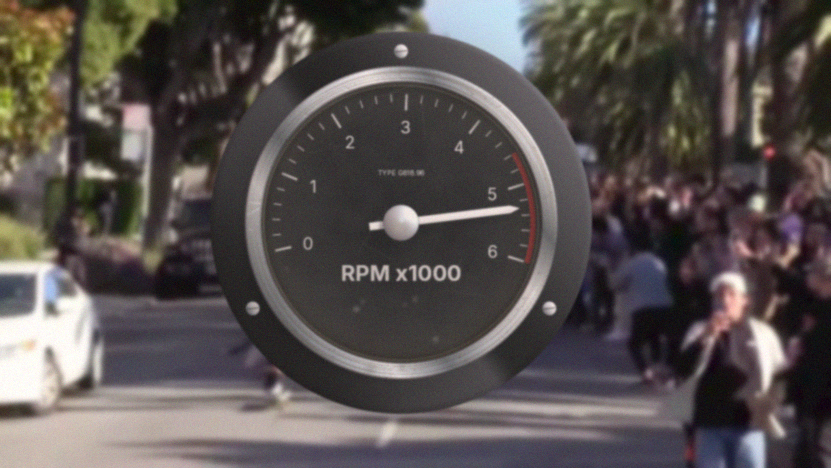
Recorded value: rpm 5300
